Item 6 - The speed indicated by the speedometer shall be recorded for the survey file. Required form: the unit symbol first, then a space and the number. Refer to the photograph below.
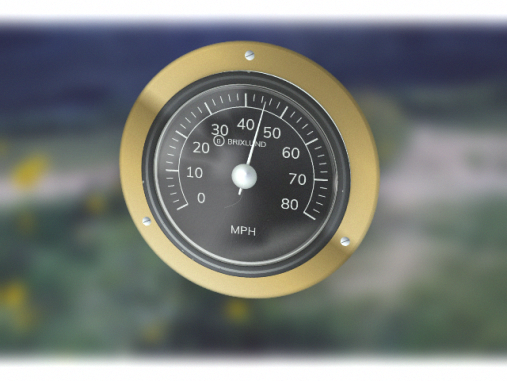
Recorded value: mph 45
